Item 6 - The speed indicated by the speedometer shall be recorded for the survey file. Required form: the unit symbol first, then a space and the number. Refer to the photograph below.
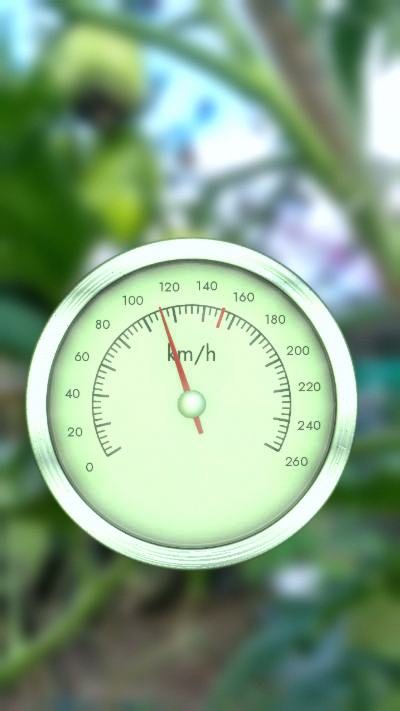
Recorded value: km/h 112
